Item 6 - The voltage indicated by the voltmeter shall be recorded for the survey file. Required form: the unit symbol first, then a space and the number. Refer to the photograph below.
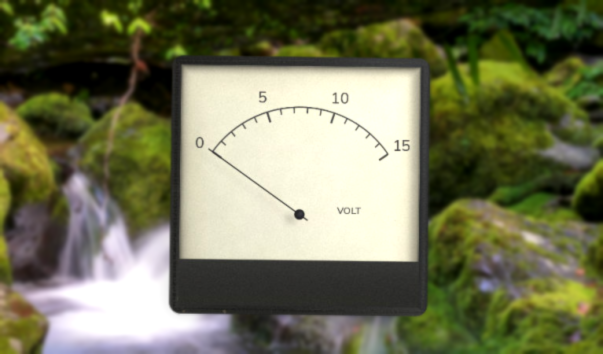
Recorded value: V 0
